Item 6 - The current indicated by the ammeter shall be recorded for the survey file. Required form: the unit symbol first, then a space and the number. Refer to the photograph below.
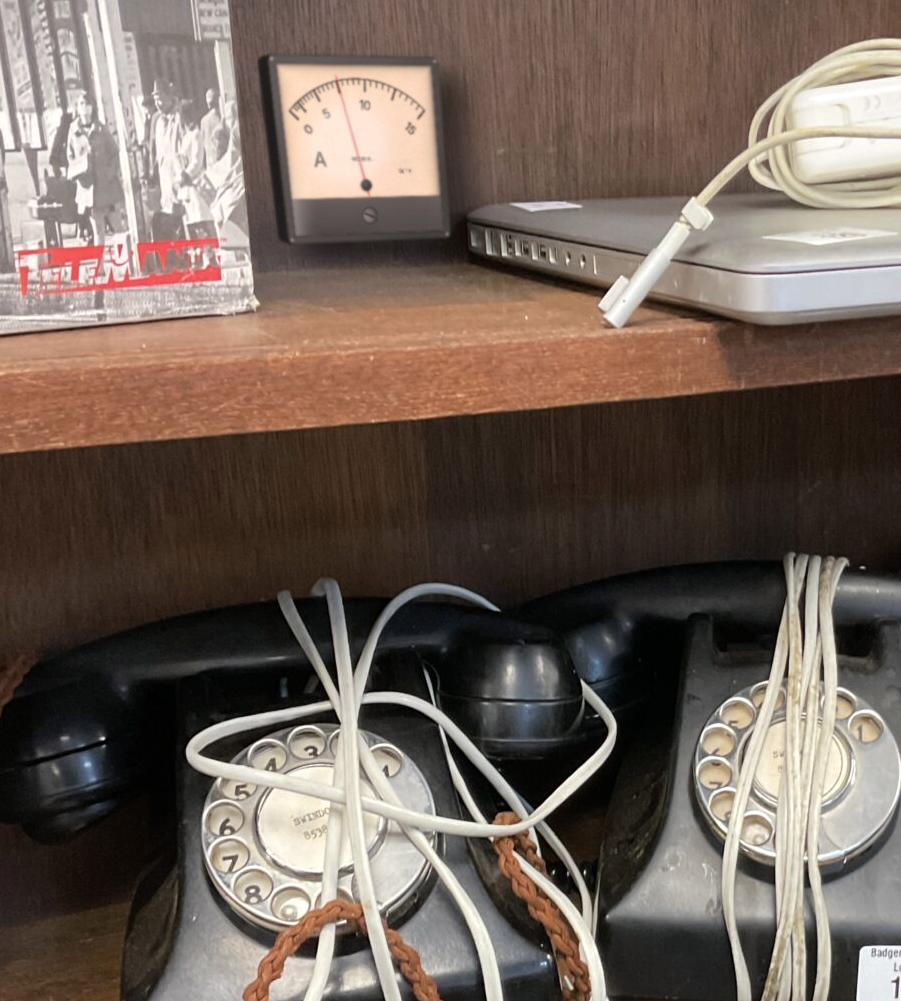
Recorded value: A 7.5
